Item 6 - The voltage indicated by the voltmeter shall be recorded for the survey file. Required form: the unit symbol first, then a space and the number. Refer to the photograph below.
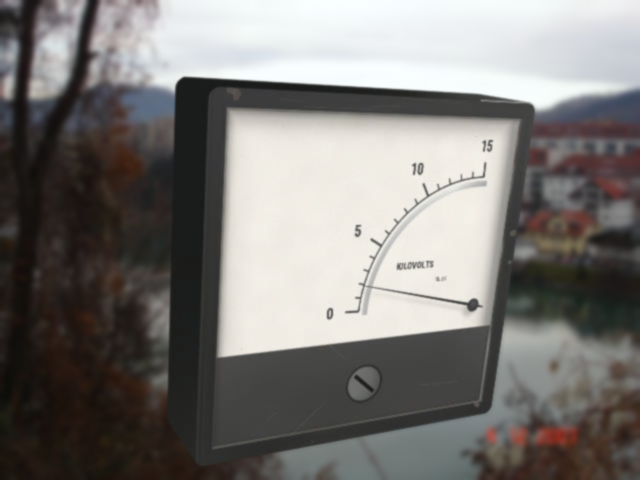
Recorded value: kV 2
